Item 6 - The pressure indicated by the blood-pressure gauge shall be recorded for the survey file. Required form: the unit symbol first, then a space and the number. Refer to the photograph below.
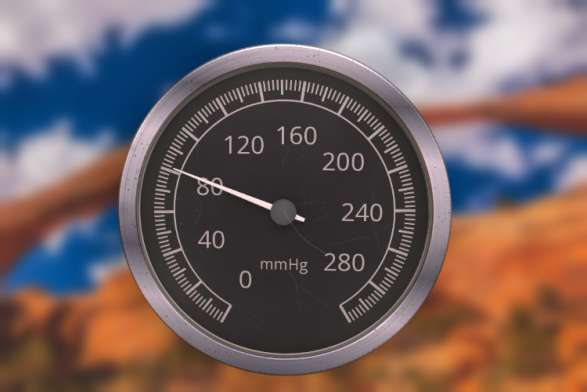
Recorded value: mmHg 82
